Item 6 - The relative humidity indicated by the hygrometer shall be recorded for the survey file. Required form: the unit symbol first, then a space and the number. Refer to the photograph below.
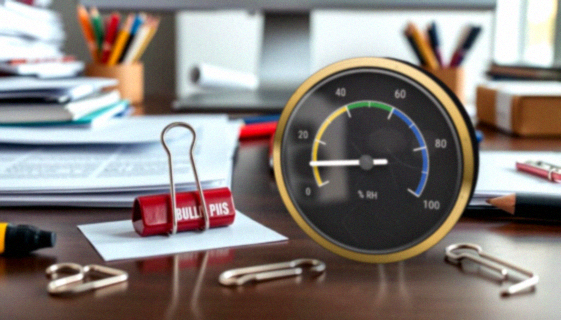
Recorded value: % 10
